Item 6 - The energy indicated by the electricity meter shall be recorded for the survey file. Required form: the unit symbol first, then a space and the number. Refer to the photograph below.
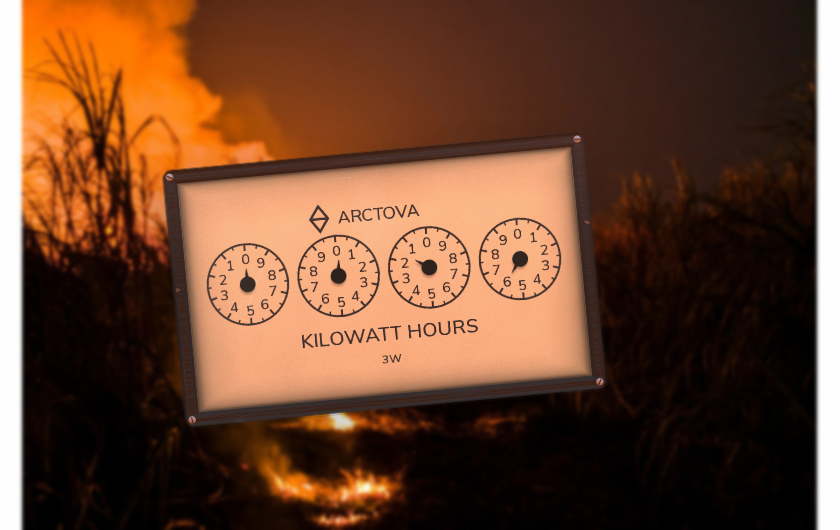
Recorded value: kWh 16
